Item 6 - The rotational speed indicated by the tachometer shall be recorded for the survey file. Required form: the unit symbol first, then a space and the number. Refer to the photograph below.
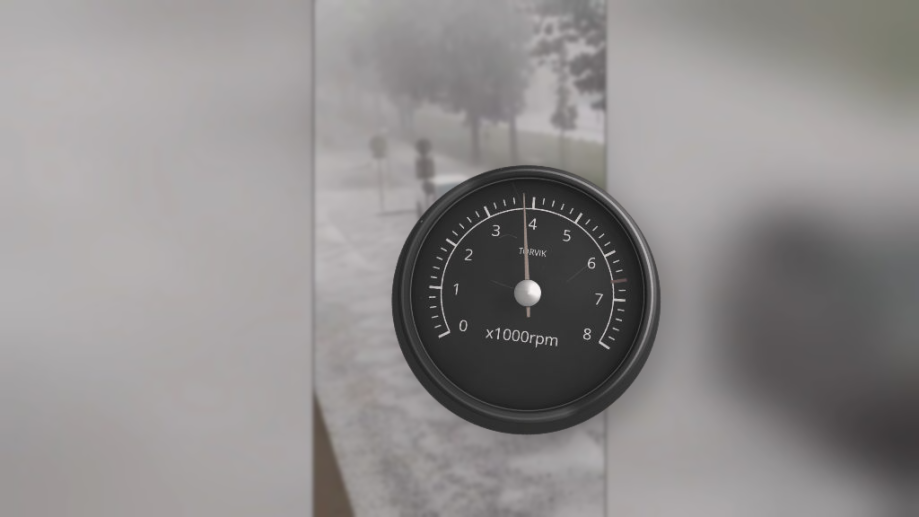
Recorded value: rpm 3800
